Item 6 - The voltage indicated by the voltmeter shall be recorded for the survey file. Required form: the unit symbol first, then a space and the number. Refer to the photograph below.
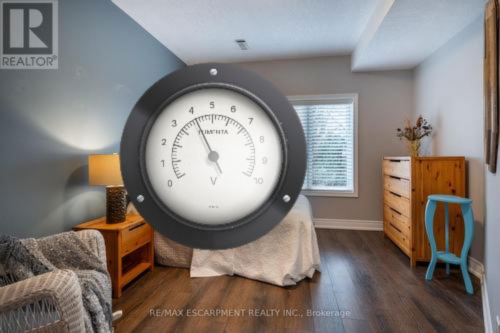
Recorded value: V 4
